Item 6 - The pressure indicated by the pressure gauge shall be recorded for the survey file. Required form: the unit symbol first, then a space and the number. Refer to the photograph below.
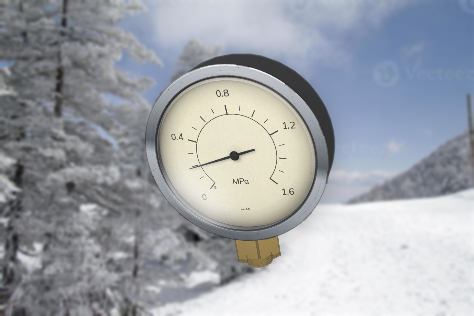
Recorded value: MPa 0.2
